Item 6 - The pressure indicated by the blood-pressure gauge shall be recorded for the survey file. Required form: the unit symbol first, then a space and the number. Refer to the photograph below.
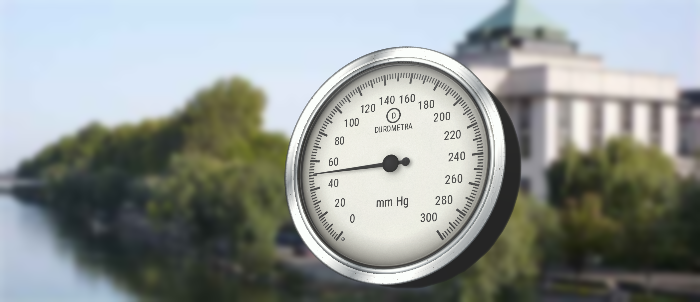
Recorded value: mmHg 50
